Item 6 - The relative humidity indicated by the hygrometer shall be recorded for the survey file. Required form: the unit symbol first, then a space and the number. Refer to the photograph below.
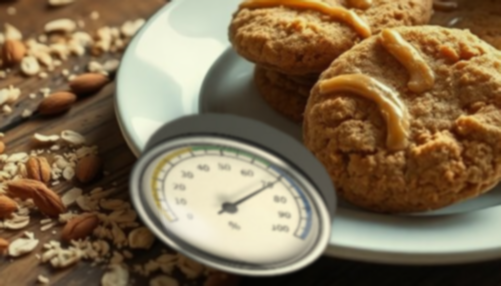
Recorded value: % 70
